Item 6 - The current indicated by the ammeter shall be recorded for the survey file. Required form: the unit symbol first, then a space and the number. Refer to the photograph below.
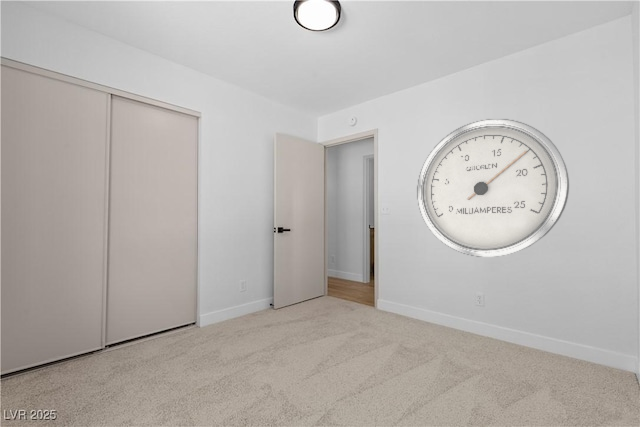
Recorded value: mA 18
